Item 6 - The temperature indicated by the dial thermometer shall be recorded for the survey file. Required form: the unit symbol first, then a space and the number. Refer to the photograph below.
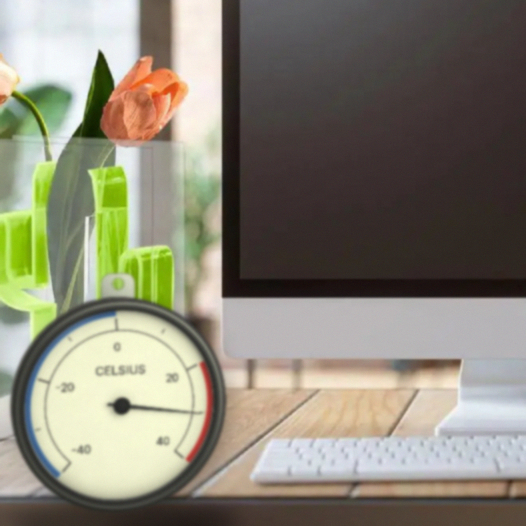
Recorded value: °C 30
